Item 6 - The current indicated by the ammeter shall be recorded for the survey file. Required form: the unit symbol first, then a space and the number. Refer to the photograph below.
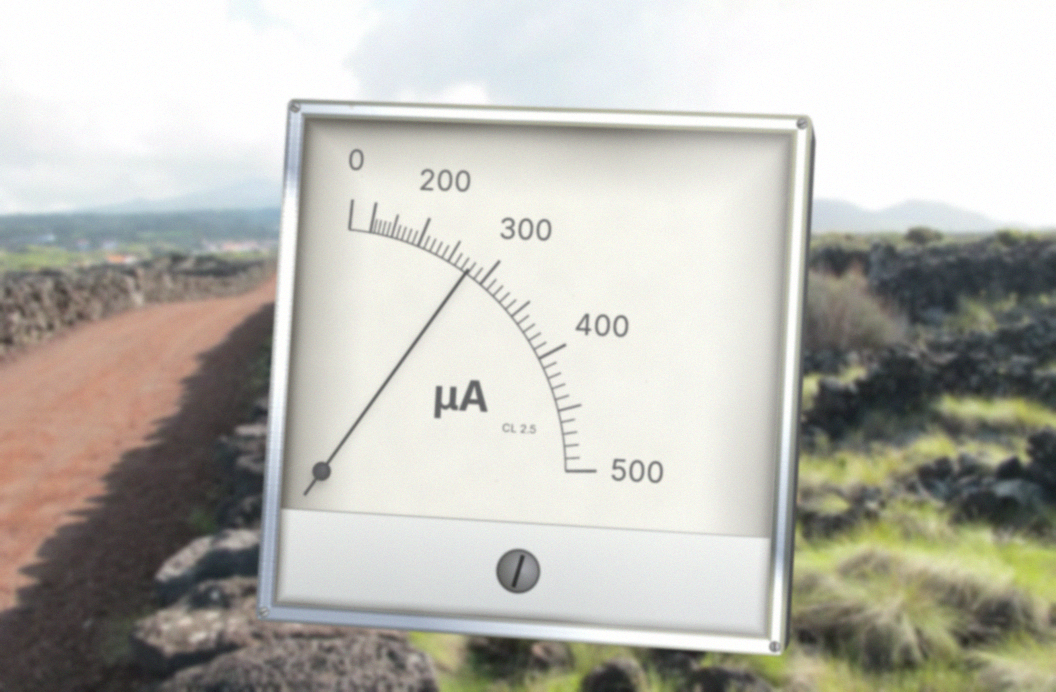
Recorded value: µA 280
